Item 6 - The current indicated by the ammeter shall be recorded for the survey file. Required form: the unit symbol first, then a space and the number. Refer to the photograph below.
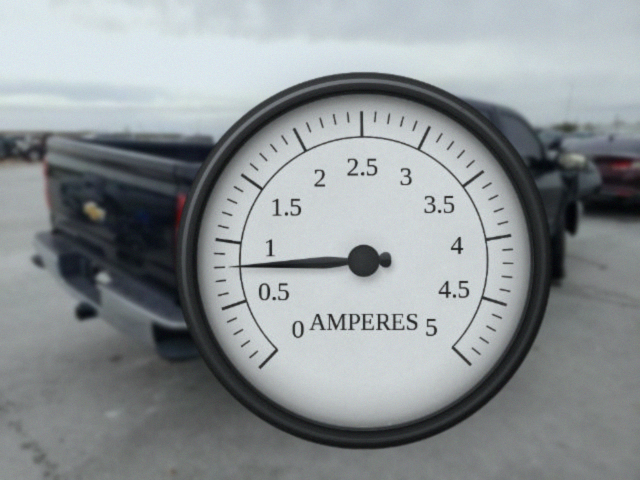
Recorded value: A 0.8
